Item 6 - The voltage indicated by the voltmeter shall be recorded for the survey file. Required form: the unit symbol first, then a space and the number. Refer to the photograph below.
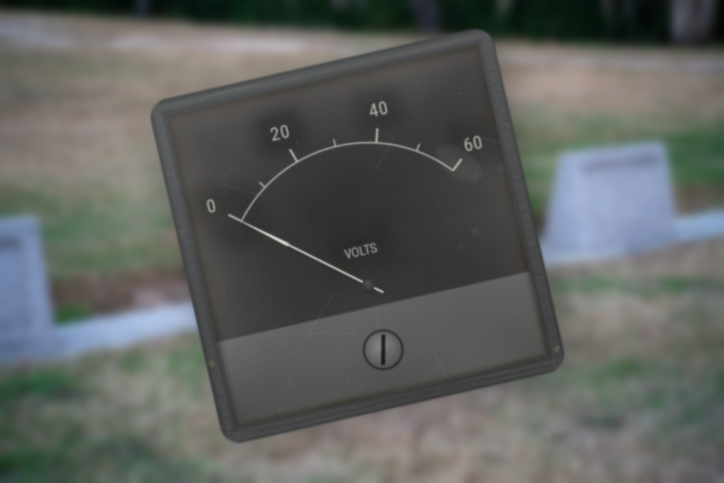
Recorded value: V 0
